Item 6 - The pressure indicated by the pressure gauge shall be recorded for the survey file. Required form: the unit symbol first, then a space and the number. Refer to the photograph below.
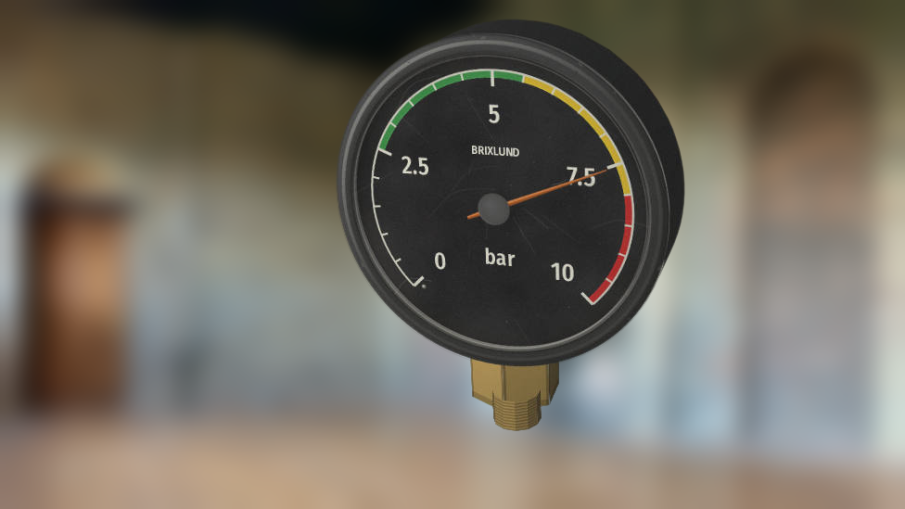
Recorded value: bar 7.5
